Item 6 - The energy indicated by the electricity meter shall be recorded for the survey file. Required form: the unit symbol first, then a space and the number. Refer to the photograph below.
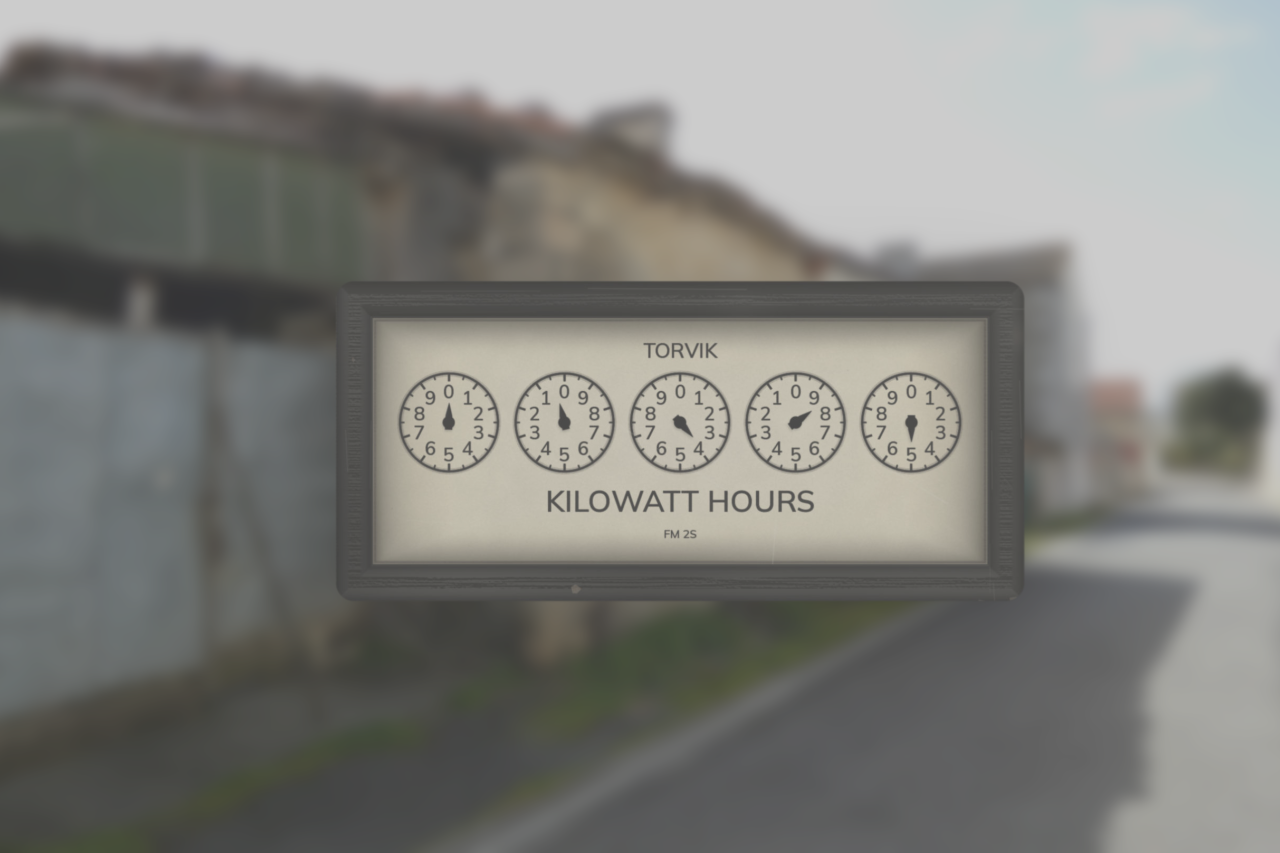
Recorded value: kWh 385
